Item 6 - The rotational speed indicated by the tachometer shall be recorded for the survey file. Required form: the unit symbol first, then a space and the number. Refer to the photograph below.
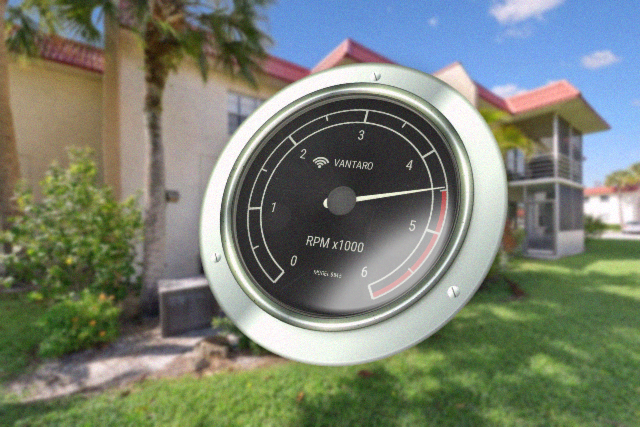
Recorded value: rpm 4500
